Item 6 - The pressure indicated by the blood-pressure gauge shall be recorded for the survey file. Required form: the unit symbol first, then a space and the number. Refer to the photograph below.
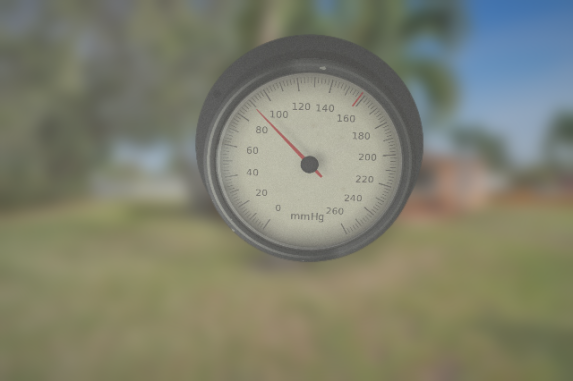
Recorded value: mmHg 90
